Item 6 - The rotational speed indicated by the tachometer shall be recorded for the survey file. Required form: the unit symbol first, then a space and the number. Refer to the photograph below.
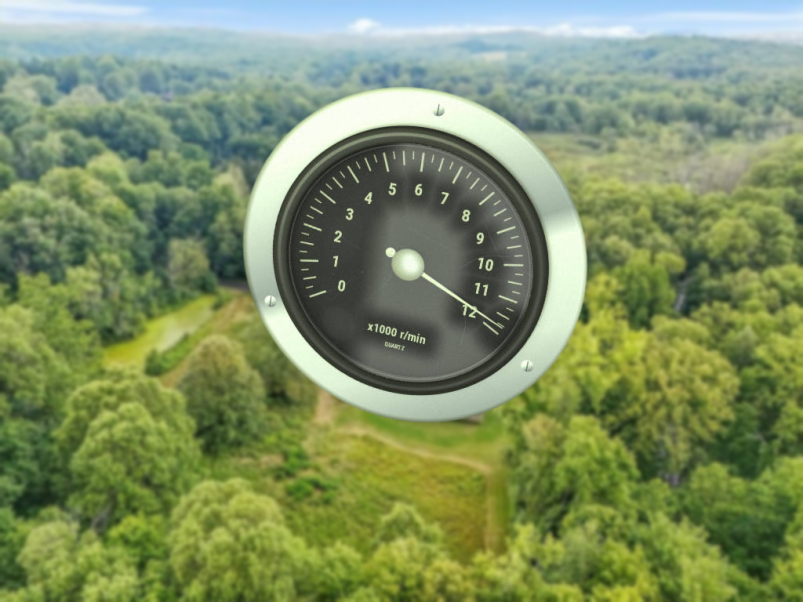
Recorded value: rpm 11750
